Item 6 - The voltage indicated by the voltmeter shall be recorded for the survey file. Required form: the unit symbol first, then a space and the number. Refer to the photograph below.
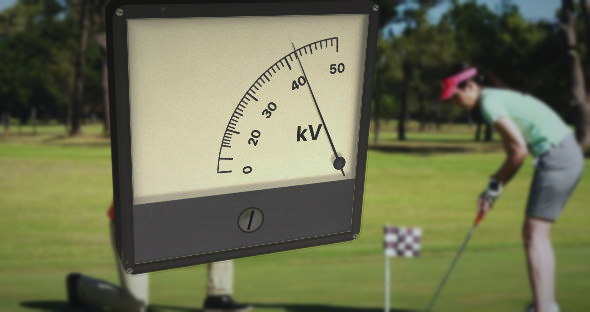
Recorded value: kV 42
